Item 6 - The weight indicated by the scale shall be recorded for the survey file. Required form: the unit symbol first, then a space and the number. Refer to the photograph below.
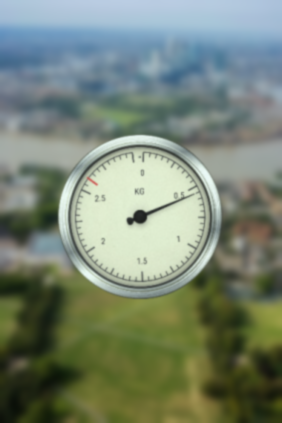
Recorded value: kg 0.55
